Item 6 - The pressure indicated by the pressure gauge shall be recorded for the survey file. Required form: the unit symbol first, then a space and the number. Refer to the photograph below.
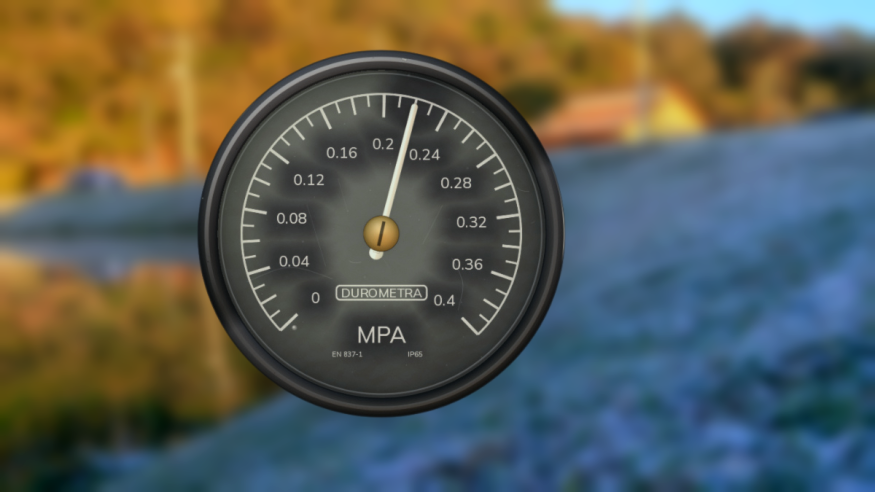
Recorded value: MPa 0.22
